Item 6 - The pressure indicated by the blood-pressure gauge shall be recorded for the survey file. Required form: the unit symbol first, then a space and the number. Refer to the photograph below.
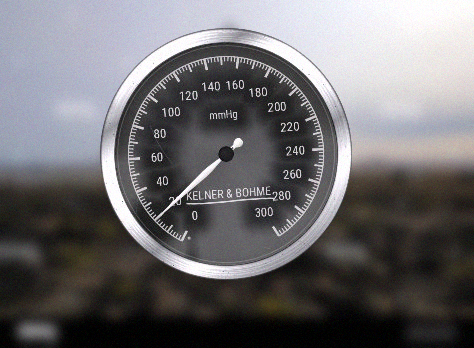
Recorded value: mmHg 20
